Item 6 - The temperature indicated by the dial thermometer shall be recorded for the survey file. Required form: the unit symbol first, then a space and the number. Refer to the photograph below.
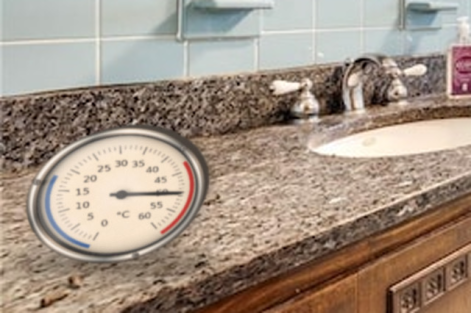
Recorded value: °C 50
